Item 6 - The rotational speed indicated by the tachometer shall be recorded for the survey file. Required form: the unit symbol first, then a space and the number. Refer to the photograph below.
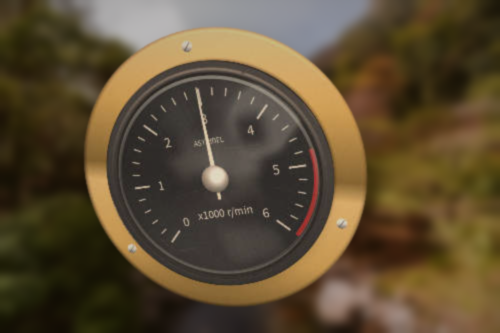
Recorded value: rpm 3000
